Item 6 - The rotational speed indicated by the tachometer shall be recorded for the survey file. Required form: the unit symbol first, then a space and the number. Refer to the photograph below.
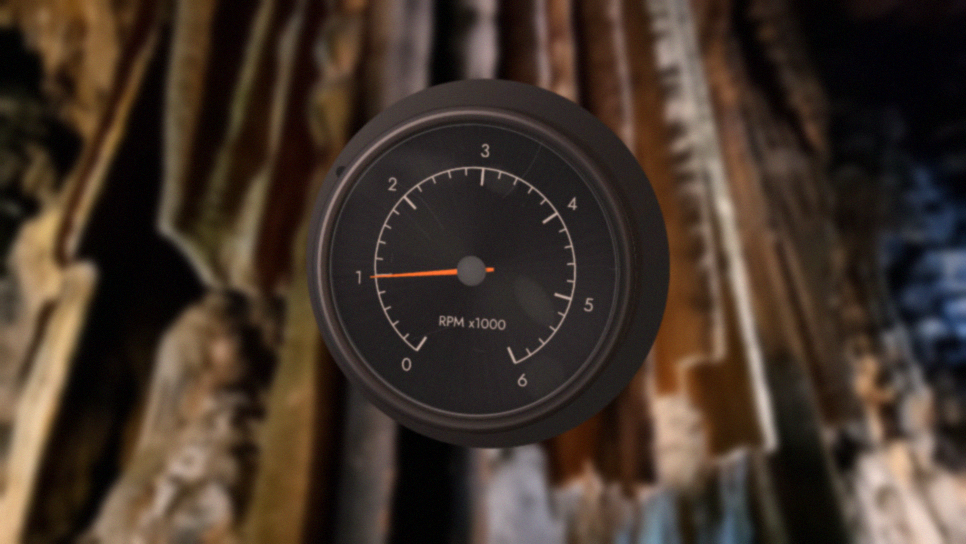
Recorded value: rpm 1000
